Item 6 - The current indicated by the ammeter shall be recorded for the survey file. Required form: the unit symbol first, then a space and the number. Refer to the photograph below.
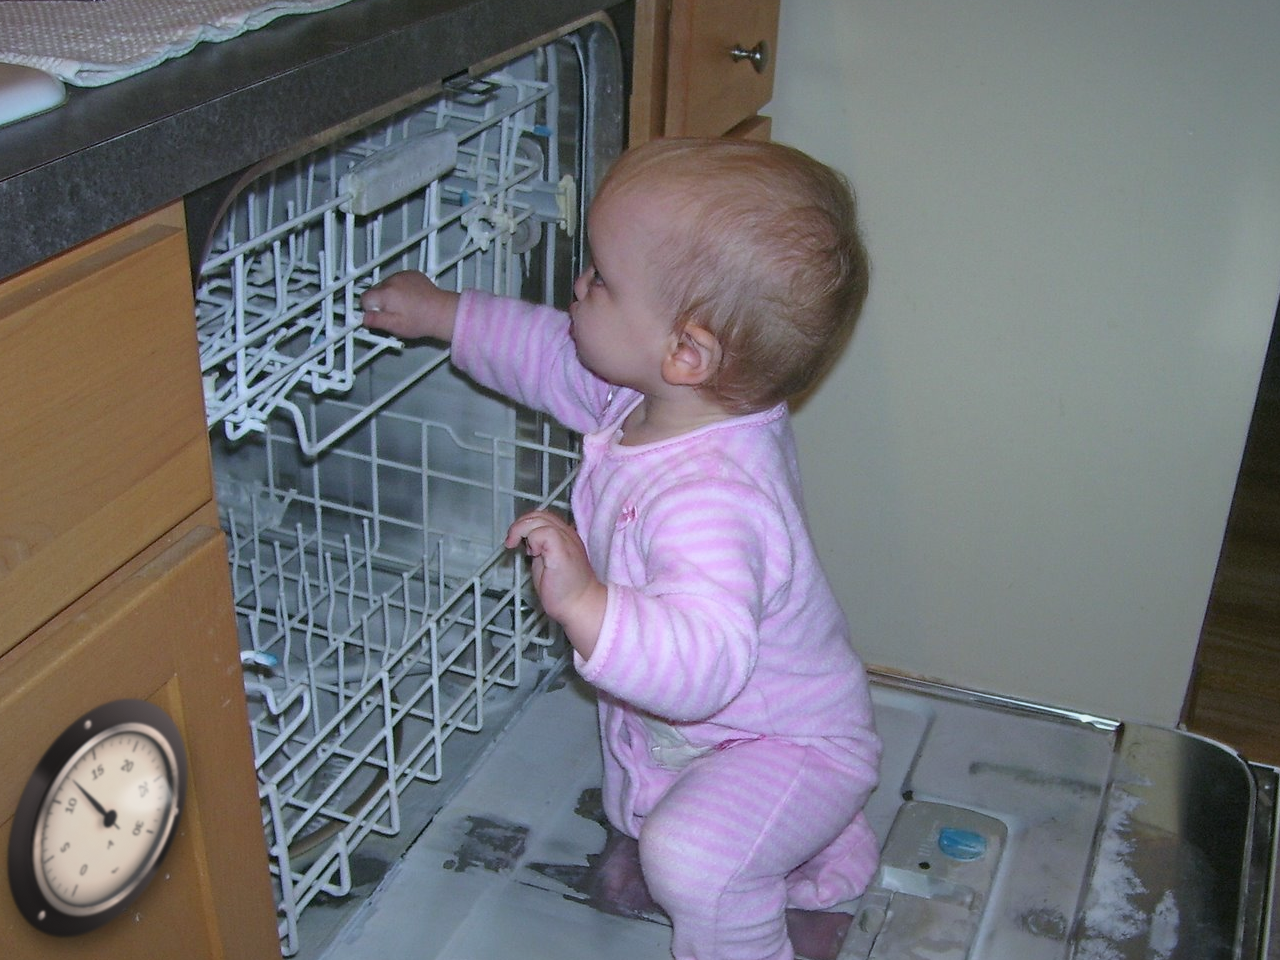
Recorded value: A 12
